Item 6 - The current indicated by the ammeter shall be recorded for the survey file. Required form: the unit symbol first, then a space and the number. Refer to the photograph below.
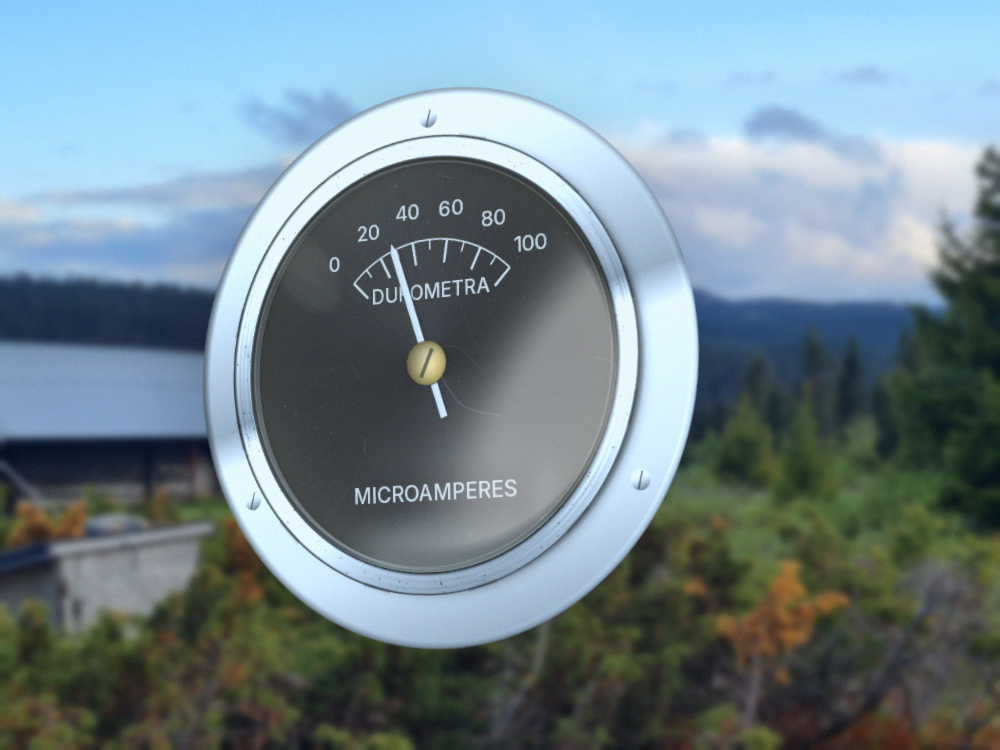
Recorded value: µA 30
